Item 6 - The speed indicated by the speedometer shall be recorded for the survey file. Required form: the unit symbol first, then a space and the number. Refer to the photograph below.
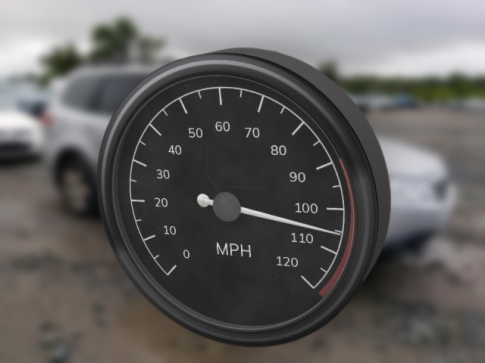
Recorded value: mph 105
